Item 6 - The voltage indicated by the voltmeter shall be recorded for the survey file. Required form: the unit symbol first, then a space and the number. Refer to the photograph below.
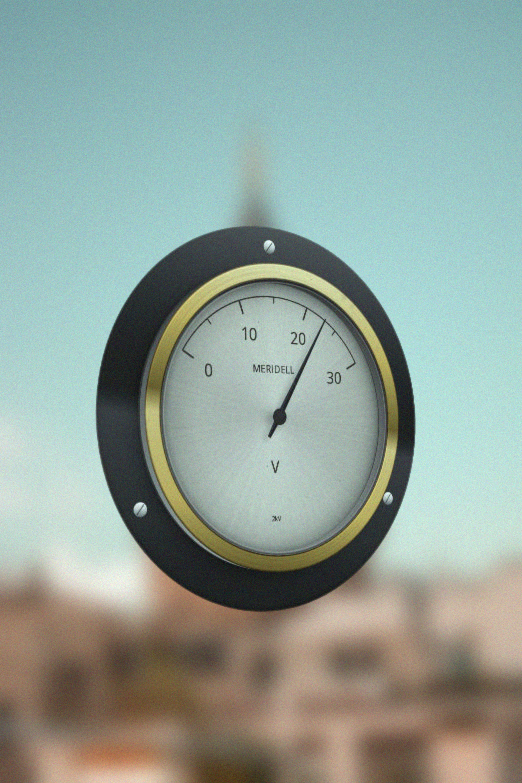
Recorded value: V 22.5
